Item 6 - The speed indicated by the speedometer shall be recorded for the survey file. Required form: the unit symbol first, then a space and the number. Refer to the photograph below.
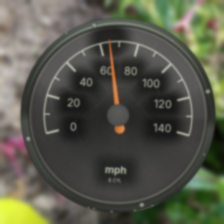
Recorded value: mph 65
